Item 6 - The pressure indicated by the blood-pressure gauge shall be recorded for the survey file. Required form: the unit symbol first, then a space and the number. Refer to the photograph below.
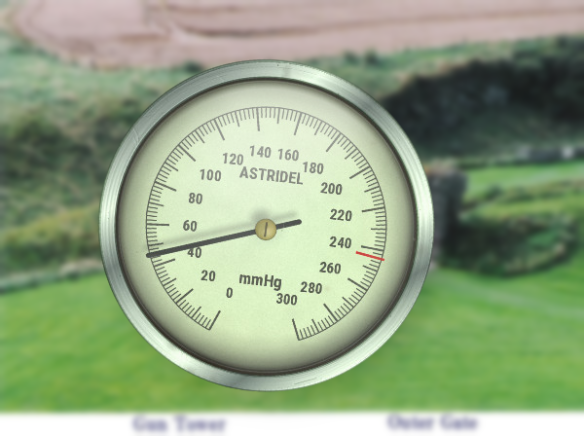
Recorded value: mmHg 46
